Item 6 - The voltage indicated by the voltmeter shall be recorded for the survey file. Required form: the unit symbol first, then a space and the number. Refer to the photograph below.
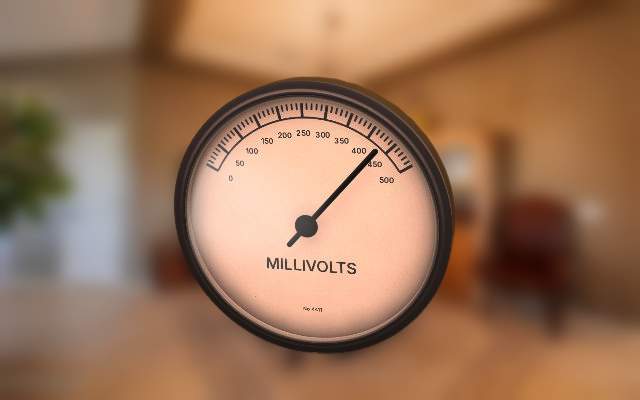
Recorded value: mV 430
